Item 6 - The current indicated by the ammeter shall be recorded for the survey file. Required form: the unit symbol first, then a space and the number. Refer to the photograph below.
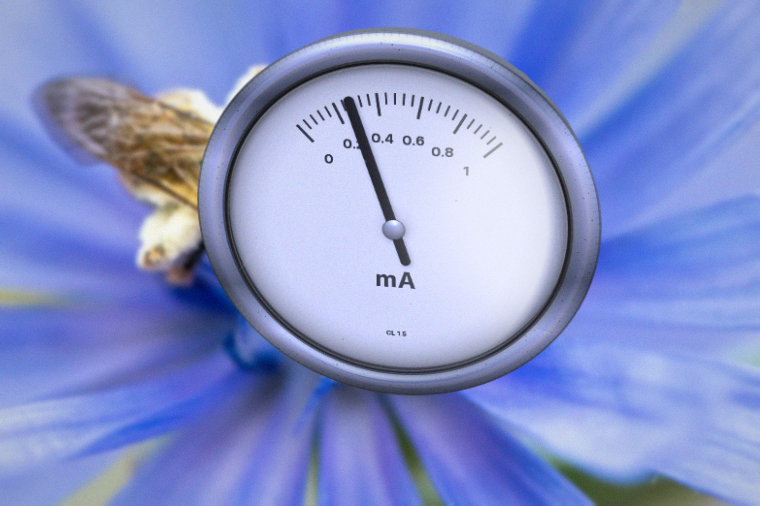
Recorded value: mA 0.28
